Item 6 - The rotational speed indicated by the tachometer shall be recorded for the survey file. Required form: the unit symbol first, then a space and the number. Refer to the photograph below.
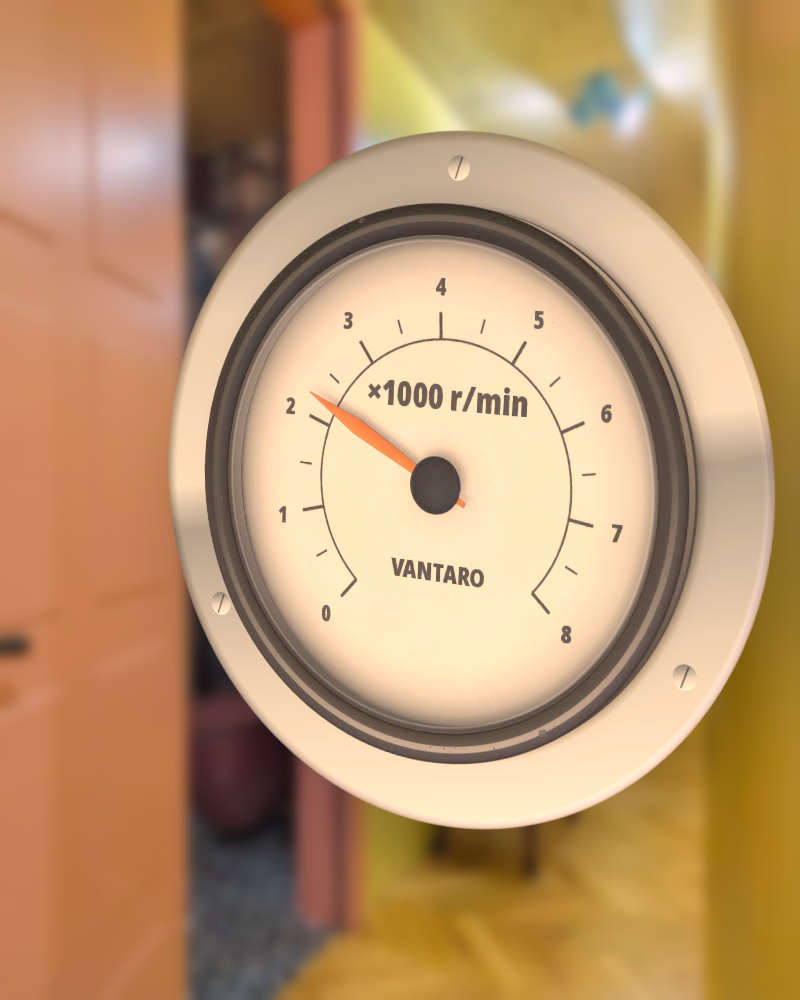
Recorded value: rpm 2250
